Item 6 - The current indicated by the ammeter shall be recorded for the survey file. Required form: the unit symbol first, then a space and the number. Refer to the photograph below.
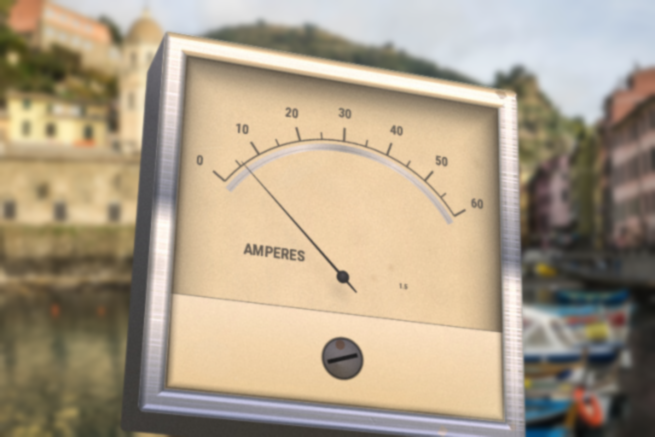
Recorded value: A 5
